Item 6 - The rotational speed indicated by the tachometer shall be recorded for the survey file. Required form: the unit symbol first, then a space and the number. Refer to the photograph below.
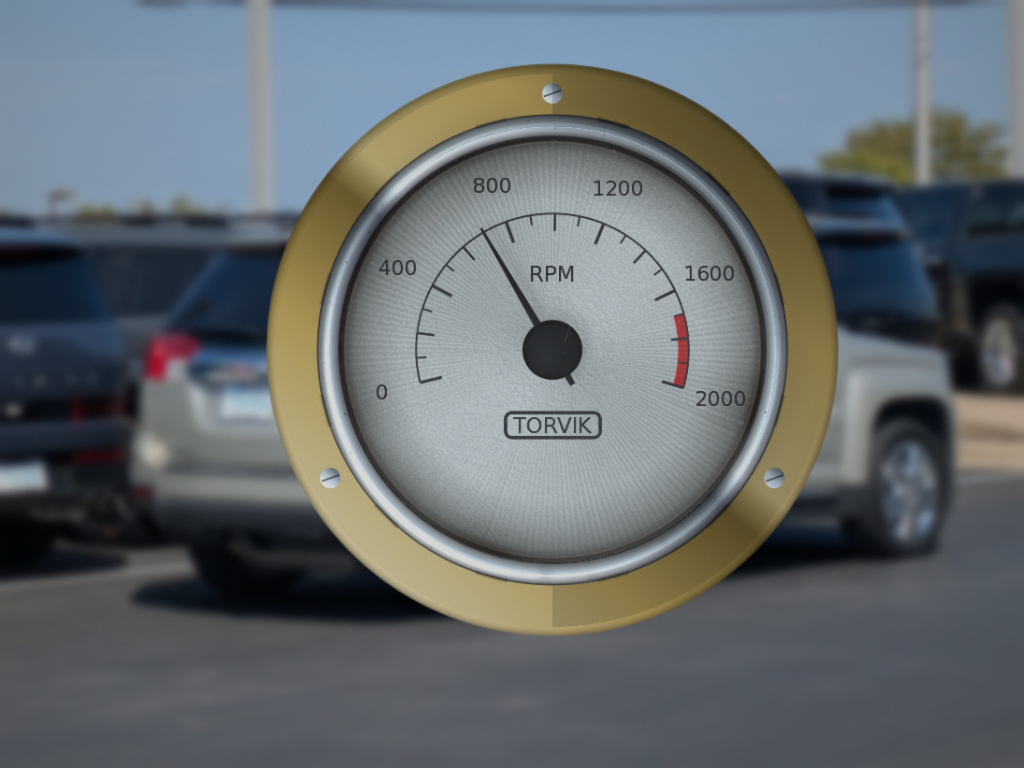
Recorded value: rpm 700
